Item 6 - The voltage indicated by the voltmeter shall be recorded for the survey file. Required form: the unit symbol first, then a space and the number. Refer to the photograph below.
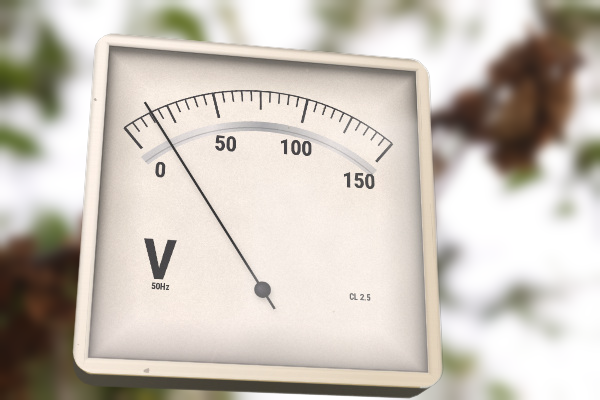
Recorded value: V 15
